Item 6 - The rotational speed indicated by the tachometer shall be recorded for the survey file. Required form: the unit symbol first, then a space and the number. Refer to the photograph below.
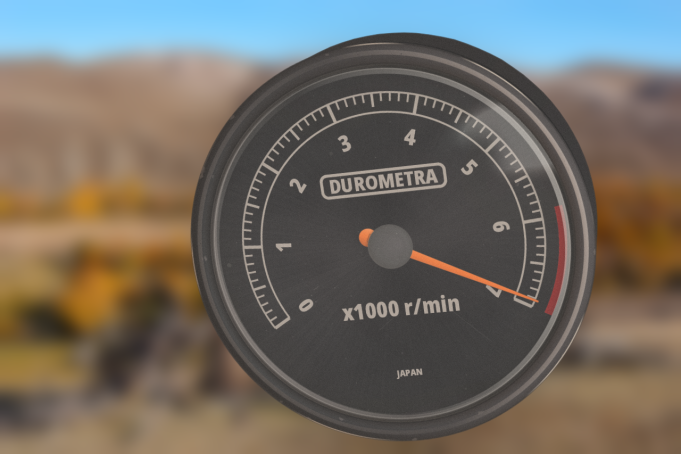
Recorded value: rpm 6900
